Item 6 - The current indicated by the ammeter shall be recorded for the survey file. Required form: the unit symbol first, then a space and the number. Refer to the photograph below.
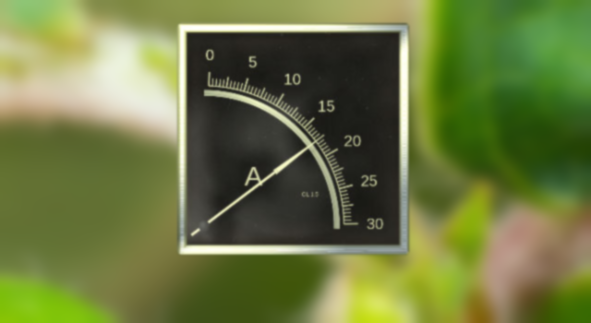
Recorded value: A 17.5
